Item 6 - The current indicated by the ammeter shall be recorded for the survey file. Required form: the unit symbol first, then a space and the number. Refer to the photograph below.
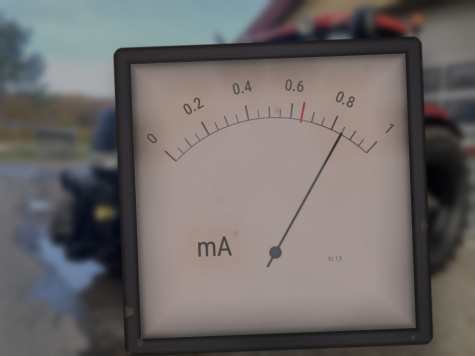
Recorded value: mA 0.85
